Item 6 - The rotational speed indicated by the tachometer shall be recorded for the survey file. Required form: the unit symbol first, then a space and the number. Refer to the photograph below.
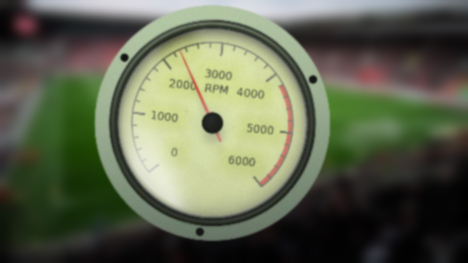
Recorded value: rpm 2300
